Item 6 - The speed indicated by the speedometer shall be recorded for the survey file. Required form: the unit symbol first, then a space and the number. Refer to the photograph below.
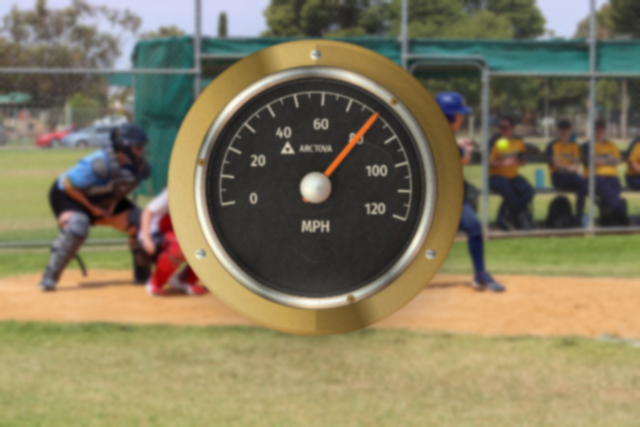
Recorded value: mph 80
